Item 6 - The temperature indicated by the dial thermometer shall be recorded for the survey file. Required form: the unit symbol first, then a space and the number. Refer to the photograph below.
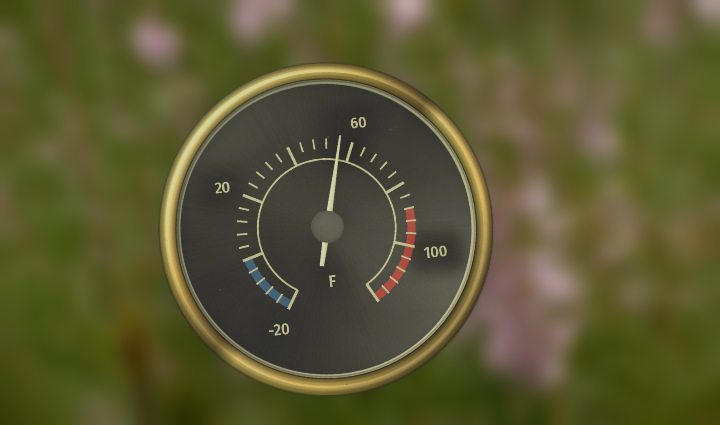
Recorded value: °F 56
